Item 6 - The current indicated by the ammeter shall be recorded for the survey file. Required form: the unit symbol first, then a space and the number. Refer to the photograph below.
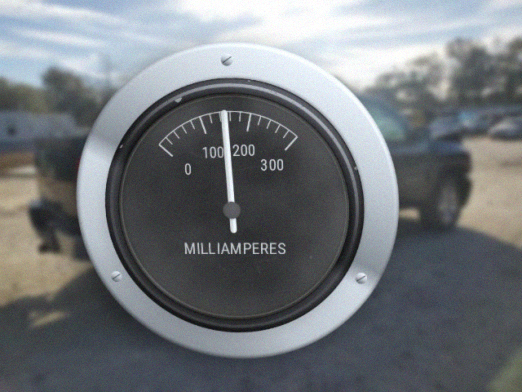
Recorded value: mA 150
